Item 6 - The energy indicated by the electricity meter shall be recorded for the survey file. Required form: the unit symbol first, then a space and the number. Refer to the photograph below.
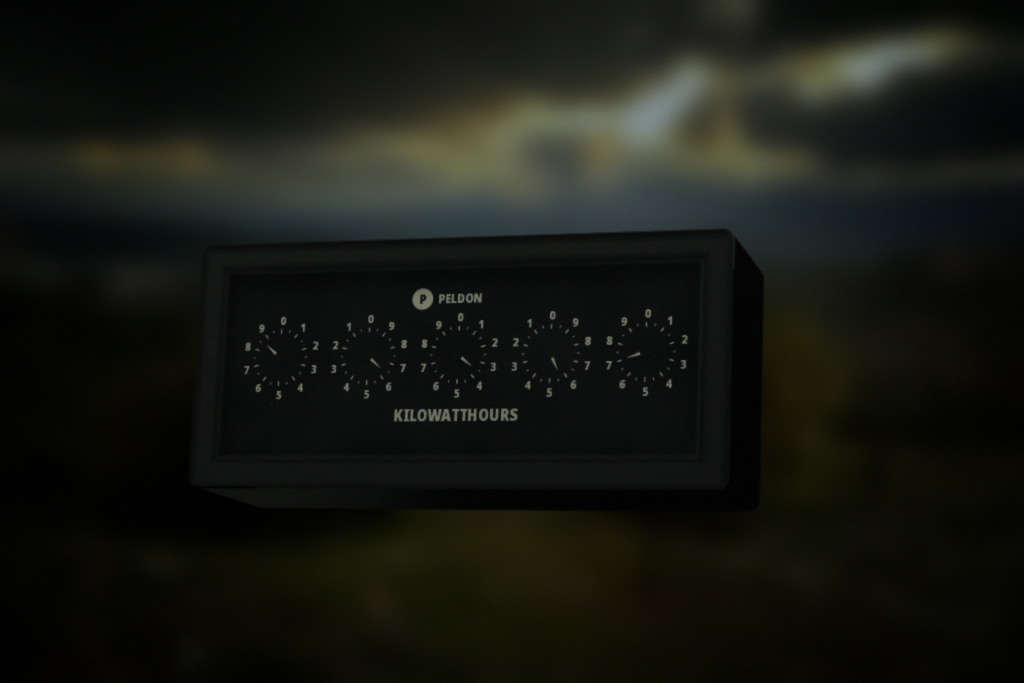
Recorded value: kWh 86357
